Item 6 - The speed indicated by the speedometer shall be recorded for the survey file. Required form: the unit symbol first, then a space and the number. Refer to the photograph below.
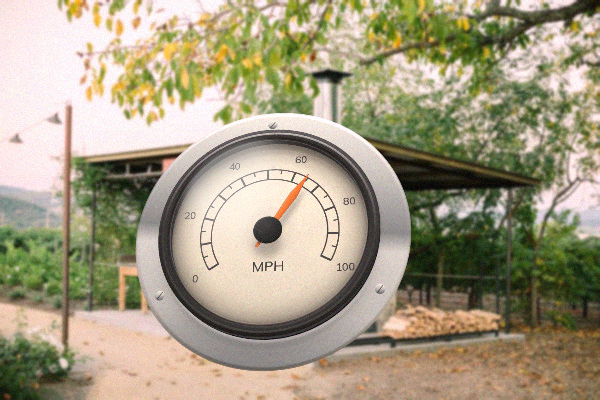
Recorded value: mph 65
